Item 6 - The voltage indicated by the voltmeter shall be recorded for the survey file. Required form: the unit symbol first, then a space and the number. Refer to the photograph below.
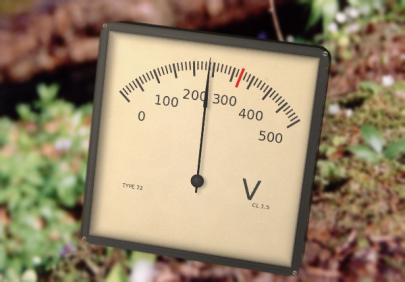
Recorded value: V 240
